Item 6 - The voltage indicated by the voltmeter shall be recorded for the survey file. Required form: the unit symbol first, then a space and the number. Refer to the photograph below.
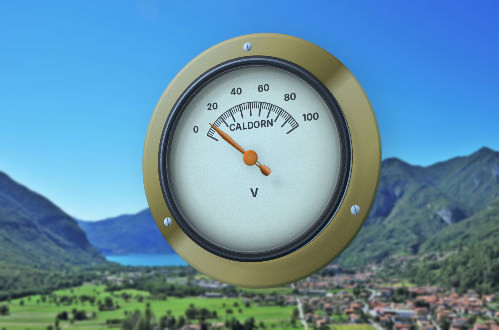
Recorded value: V 10
